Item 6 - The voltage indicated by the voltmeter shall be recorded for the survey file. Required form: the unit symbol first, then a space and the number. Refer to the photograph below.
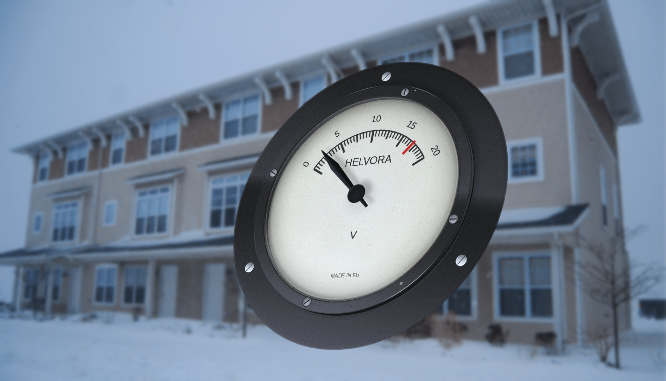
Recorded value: V 2.5
